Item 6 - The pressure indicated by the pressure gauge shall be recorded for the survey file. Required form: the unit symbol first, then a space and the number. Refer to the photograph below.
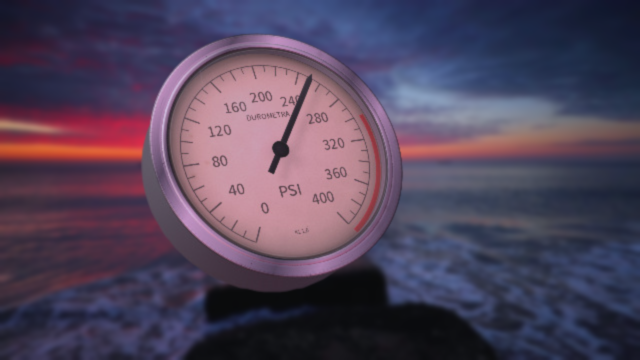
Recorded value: psi 250
